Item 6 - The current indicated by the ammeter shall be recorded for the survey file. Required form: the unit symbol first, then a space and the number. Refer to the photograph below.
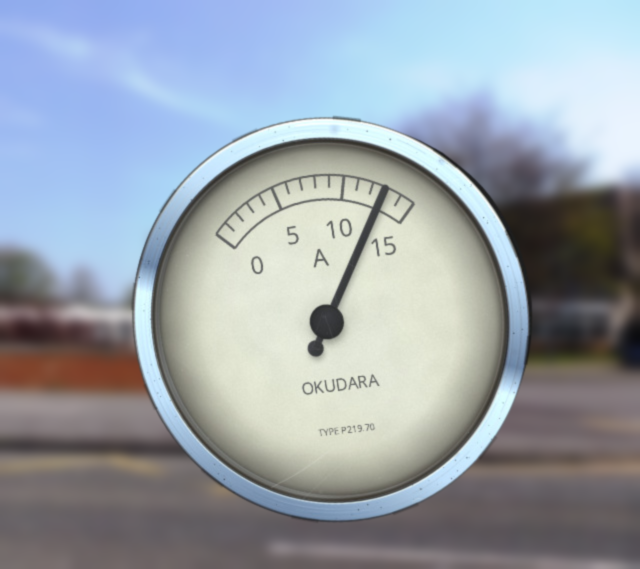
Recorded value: A 13
